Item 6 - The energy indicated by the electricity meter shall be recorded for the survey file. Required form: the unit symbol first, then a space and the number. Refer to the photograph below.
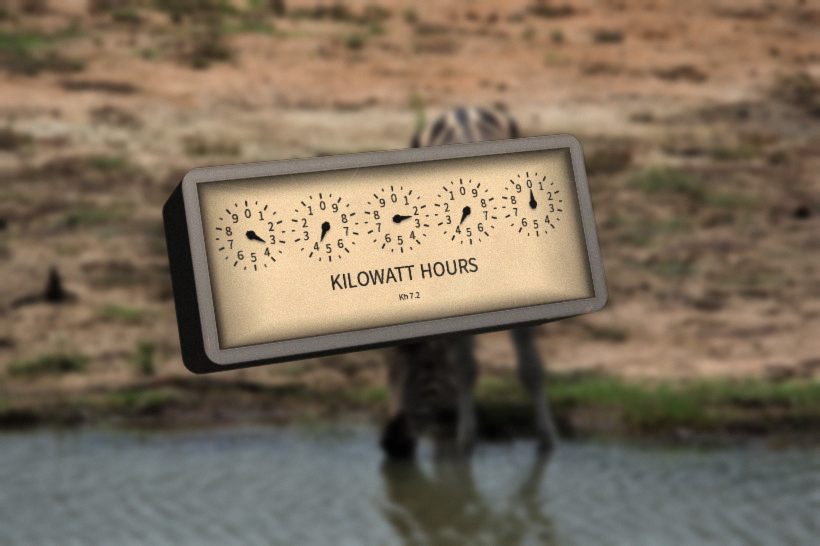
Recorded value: kWh 34240
